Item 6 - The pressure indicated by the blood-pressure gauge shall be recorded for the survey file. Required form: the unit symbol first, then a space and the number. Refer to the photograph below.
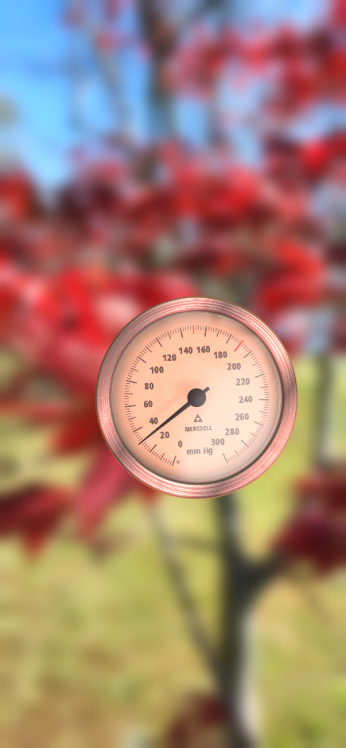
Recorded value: mmHg 30
